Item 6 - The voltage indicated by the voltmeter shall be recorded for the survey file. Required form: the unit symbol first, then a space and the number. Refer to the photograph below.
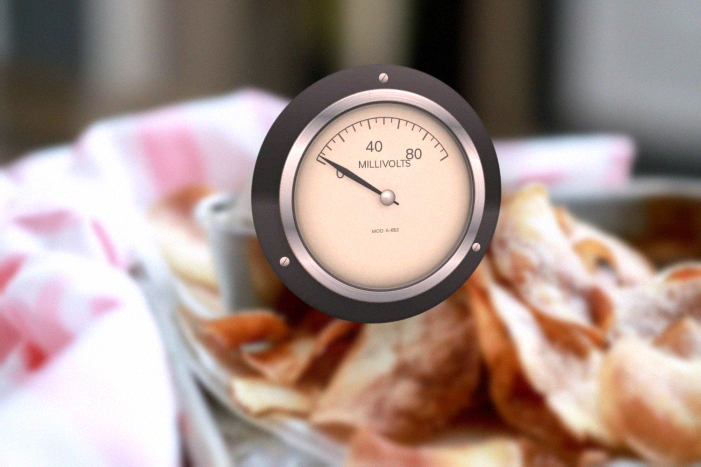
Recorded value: mV 2.5
